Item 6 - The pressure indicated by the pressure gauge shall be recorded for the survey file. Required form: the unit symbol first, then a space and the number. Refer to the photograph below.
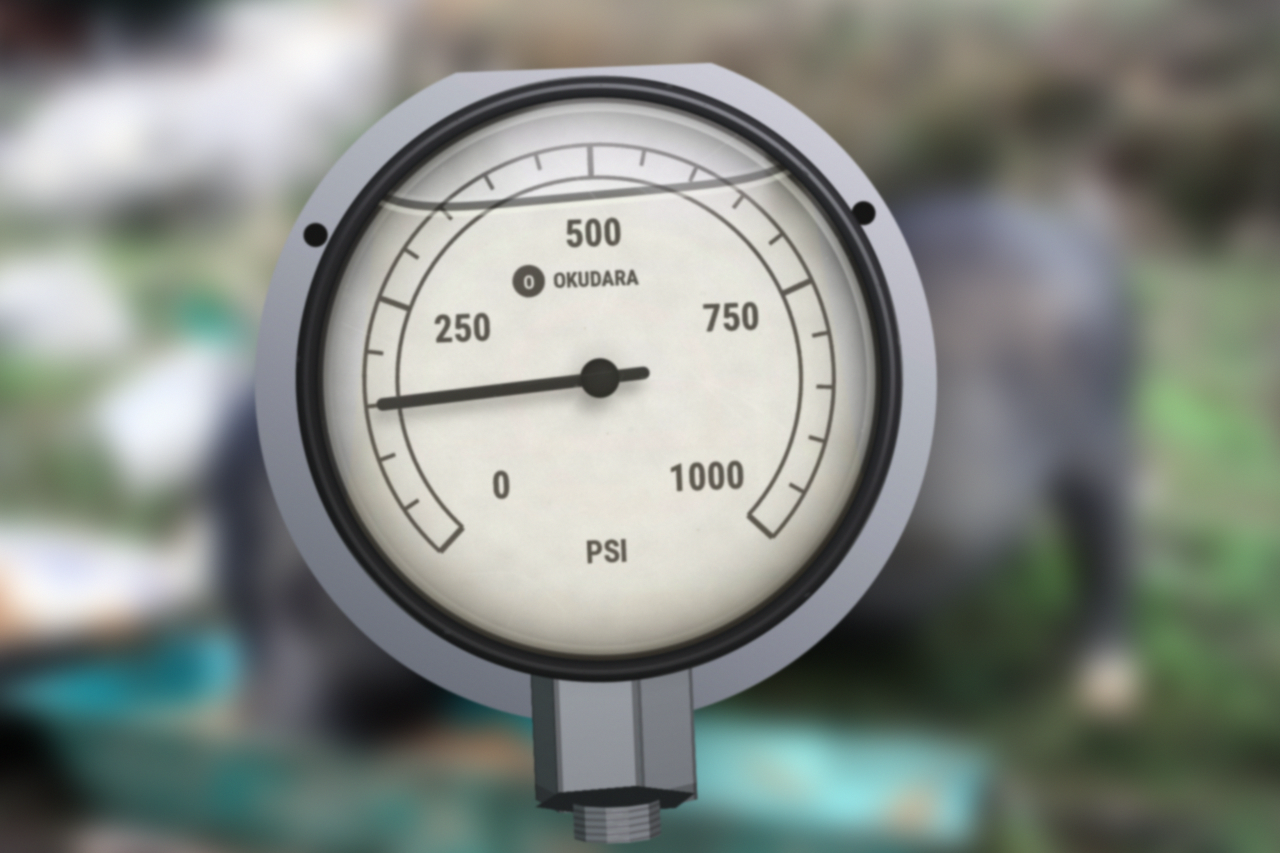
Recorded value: psi 150
